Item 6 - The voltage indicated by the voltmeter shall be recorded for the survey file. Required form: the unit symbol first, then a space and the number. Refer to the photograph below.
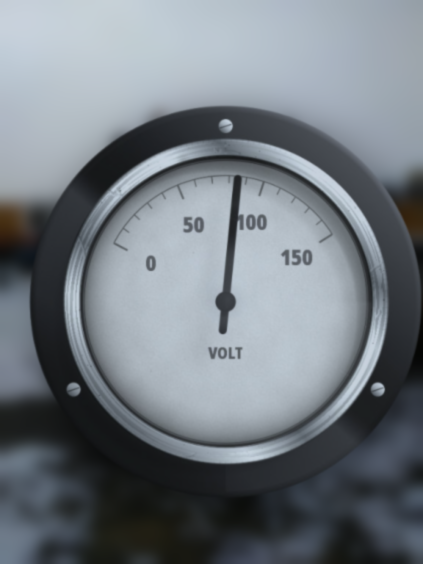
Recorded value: V 85
